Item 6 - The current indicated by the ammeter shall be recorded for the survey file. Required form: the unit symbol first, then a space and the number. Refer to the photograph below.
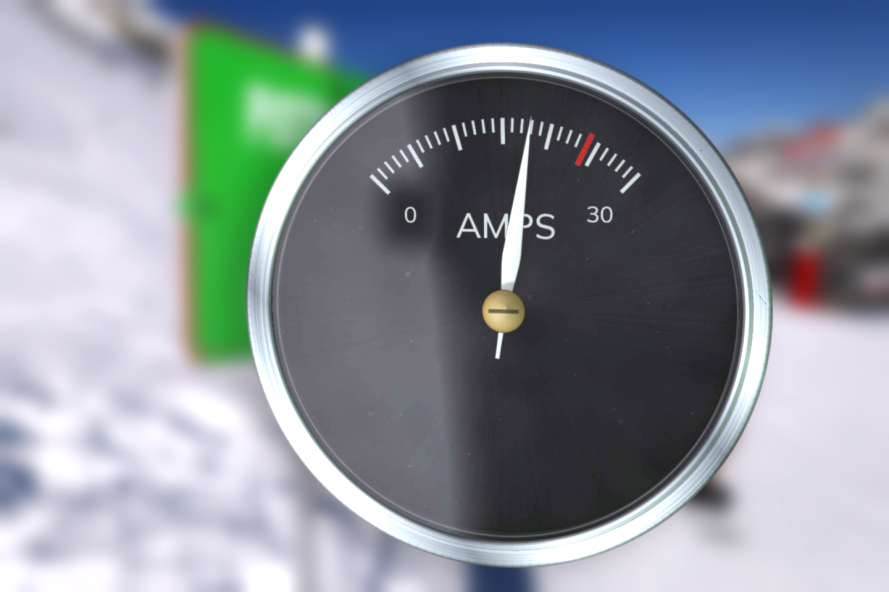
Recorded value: A 18
